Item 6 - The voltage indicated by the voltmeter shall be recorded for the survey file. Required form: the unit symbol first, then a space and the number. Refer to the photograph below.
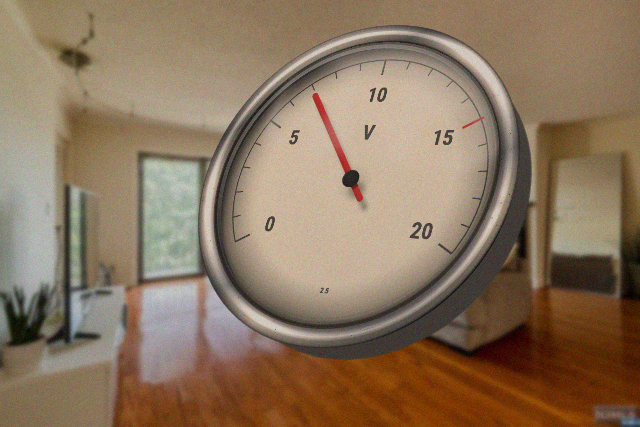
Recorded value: V 7
